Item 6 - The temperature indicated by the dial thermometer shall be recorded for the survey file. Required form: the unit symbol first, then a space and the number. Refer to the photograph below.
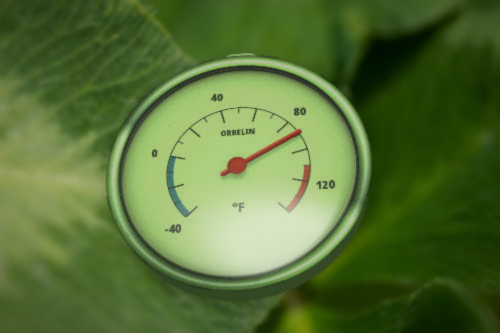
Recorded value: °F 90
